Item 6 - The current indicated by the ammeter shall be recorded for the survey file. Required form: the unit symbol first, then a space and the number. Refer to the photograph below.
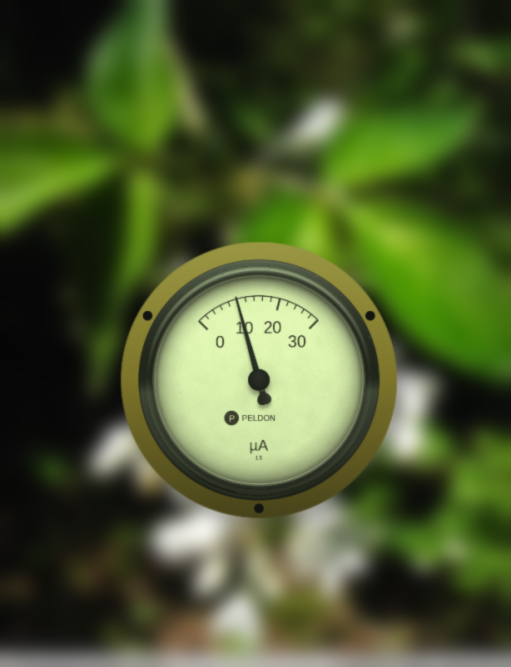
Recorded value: µA 10
